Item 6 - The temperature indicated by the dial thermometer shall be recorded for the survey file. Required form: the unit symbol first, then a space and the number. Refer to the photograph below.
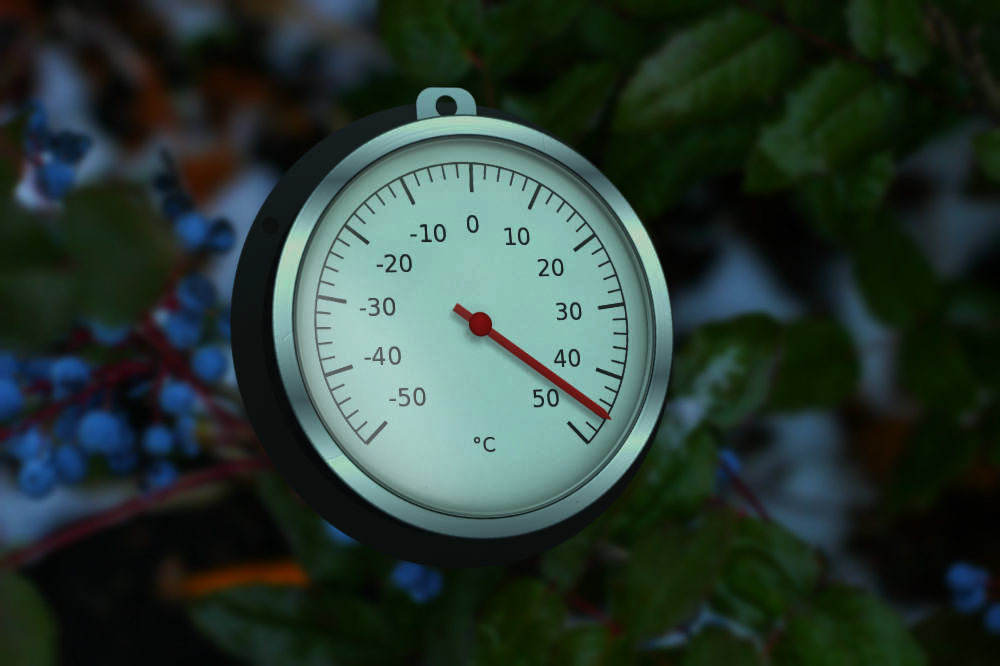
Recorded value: °C 46
